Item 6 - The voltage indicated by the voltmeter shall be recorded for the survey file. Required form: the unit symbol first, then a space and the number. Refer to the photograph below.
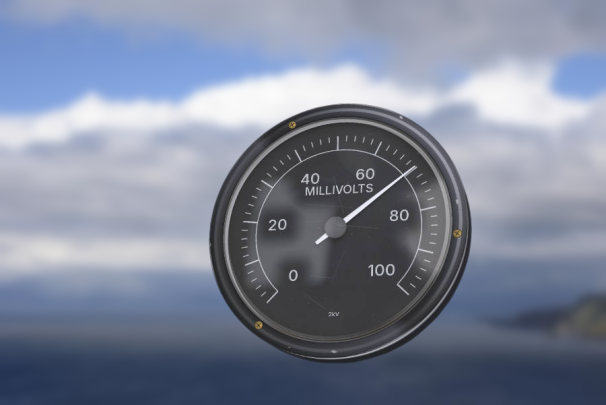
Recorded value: mV 70
